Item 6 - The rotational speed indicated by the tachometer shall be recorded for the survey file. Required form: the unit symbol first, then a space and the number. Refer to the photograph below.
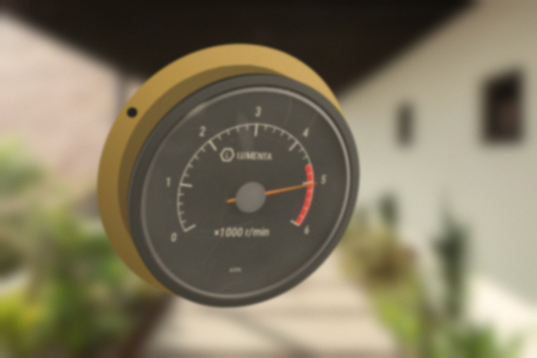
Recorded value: rpm 5000
